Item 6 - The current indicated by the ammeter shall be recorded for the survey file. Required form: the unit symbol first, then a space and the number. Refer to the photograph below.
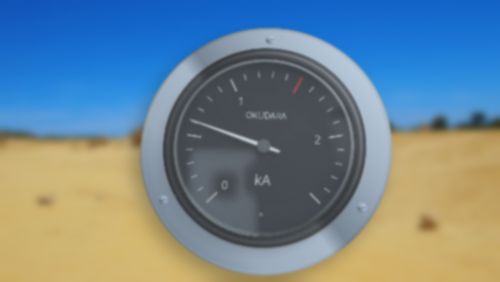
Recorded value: kA 0.6
